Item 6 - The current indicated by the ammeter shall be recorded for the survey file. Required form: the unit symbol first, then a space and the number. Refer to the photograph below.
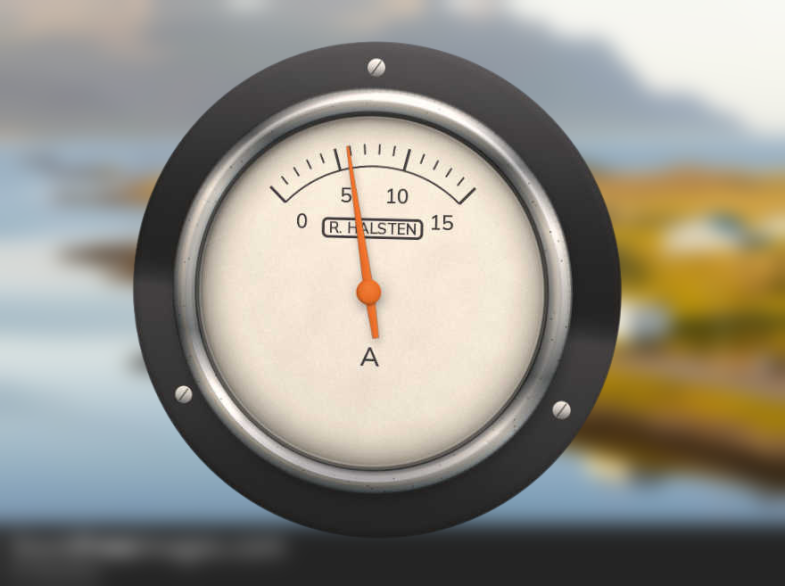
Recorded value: A 6
